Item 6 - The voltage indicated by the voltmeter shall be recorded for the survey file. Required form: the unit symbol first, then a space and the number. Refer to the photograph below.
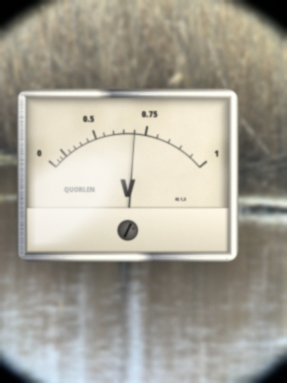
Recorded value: V 0.7
